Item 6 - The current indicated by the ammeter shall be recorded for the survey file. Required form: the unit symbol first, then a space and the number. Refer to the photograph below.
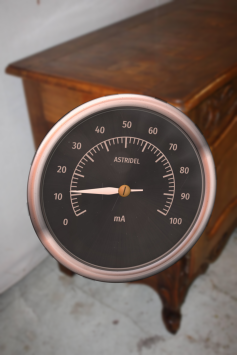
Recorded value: mA 12
